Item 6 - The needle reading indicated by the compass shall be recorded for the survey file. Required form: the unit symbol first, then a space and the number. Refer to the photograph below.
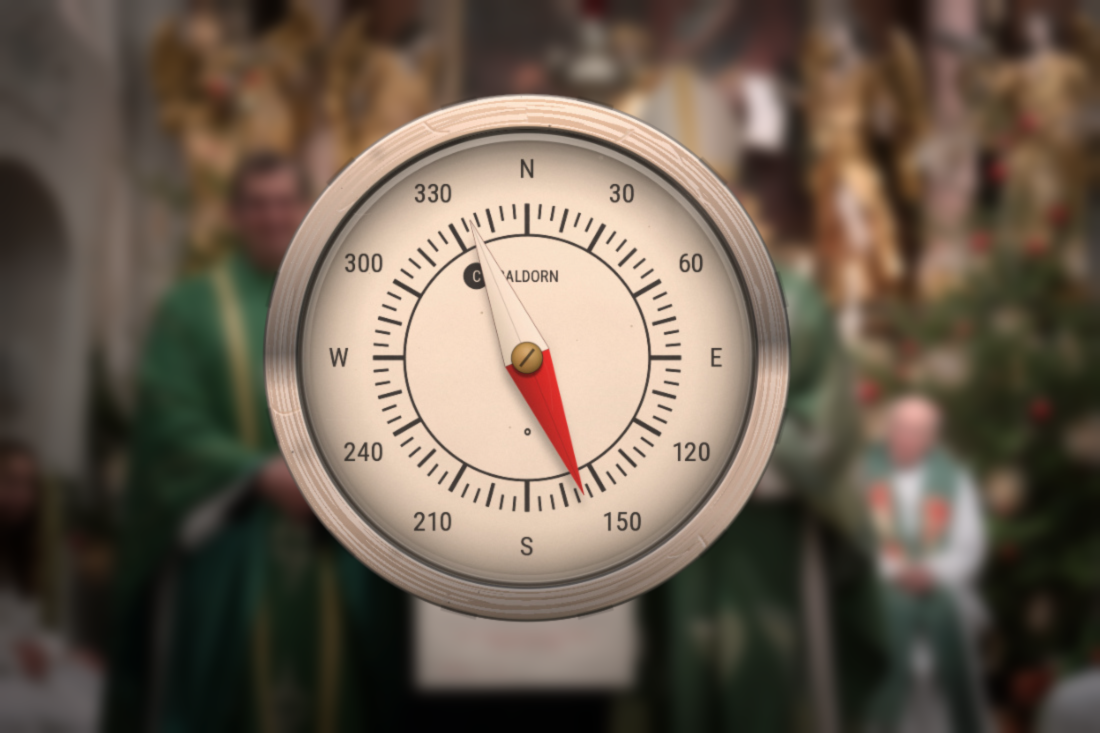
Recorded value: ° 157.5
